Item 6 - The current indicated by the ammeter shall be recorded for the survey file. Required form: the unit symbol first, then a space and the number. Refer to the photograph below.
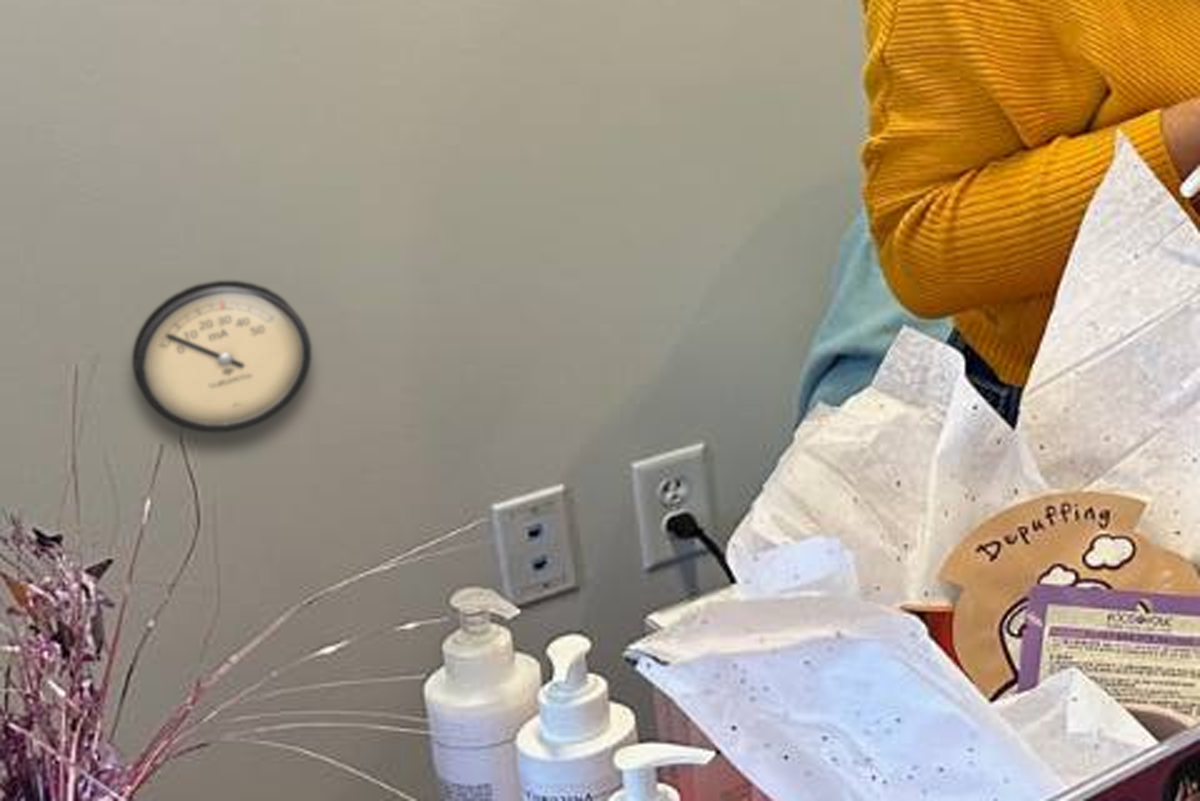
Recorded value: mA 5
